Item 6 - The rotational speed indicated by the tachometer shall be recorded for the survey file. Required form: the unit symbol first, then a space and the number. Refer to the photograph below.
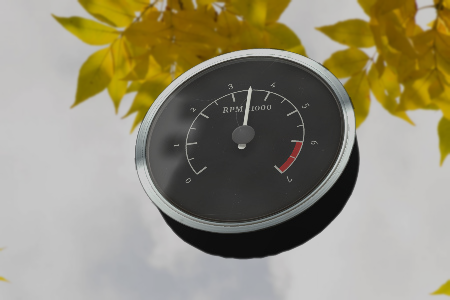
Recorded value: rpm 3500
